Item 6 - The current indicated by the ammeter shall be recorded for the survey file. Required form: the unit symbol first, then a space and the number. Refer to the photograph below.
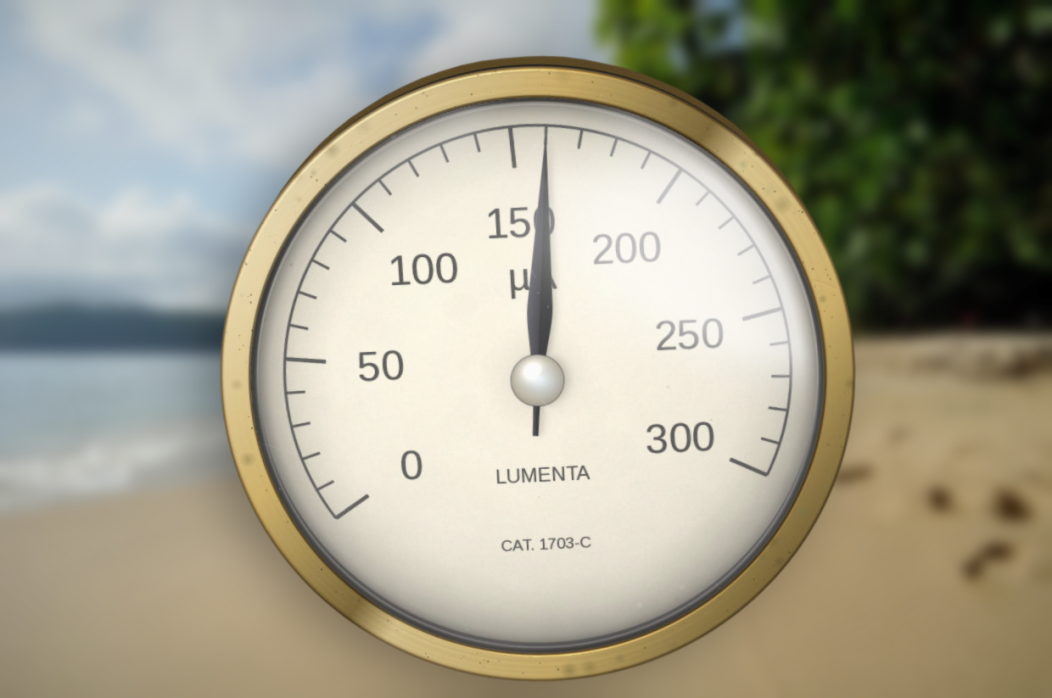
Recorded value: µA 160
